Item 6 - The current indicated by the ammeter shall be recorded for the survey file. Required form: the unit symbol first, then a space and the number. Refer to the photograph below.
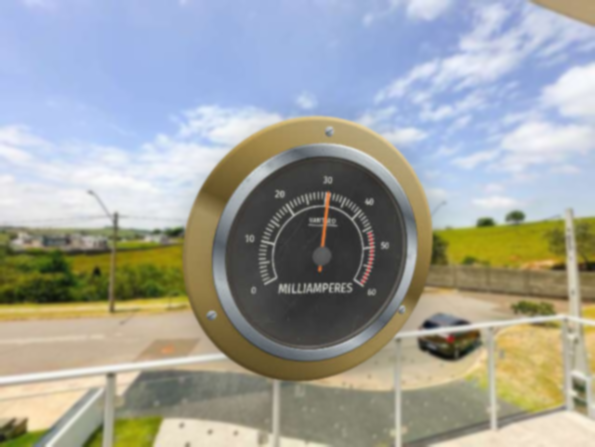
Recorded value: mA 30
